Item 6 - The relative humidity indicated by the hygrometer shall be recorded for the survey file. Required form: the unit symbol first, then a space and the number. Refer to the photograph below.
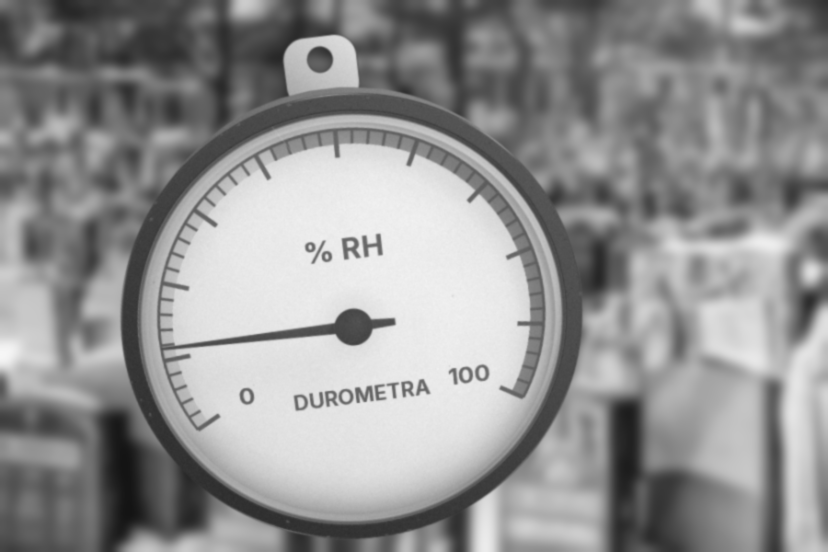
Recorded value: % 12
